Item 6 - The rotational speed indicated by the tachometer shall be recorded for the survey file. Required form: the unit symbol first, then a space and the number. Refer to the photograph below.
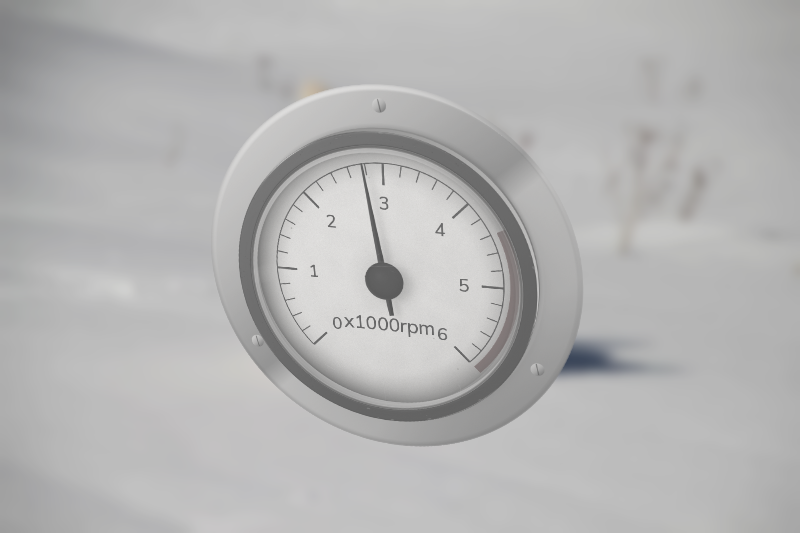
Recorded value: rpm 2800
